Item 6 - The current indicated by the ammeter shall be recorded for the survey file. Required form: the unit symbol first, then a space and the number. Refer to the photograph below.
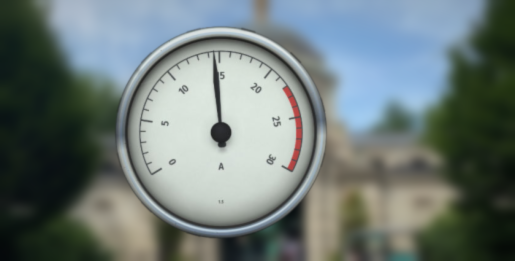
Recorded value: A 14.5
